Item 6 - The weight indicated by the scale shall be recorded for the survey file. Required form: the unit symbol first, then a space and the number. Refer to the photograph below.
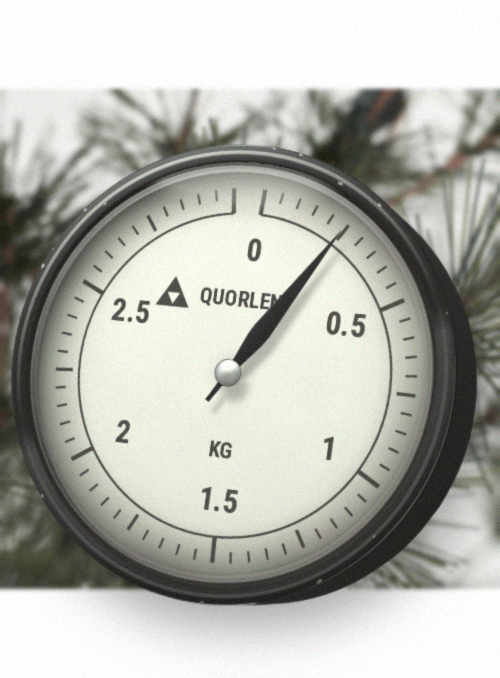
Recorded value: kg 0.25
